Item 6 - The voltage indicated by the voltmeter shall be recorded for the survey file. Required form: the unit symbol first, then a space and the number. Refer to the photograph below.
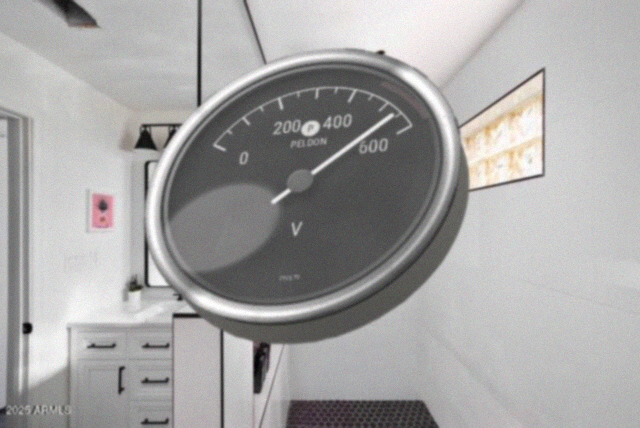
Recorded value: V 550
